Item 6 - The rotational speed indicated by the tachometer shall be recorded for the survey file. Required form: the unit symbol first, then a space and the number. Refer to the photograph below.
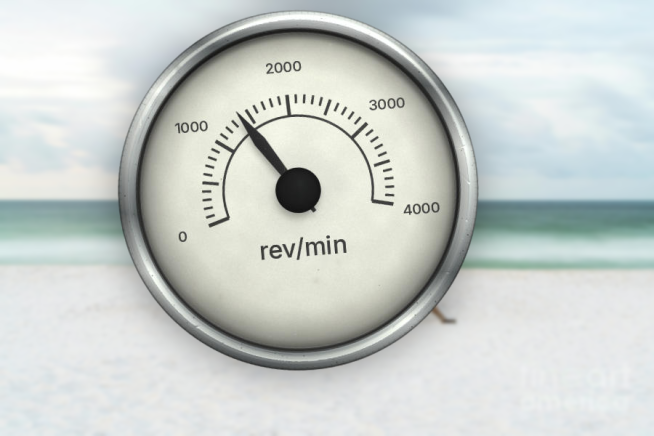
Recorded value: rpm 1400
